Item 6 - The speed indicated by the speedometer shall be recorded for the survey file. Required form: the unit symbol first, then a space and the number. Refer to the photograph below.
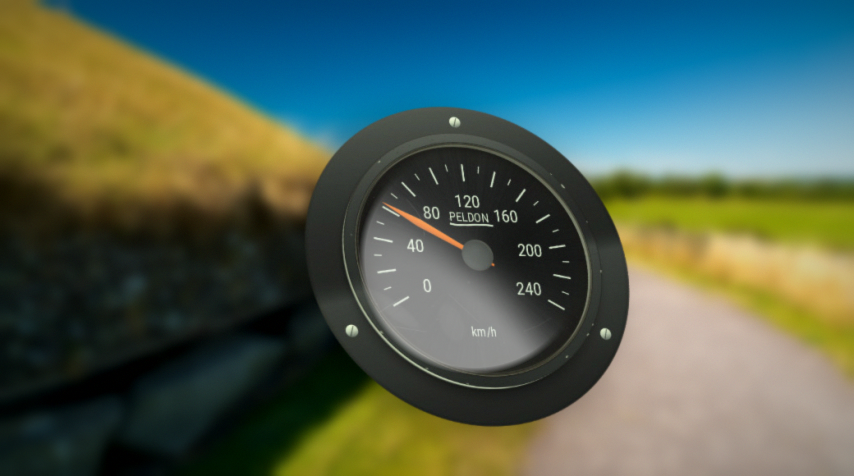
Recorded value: km/h 60
